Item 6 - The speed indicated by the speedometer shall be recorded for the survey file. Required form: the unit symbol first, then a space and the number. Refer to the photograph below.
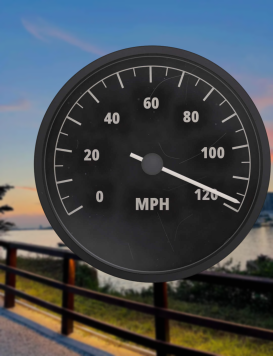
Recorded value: mph 117.5
